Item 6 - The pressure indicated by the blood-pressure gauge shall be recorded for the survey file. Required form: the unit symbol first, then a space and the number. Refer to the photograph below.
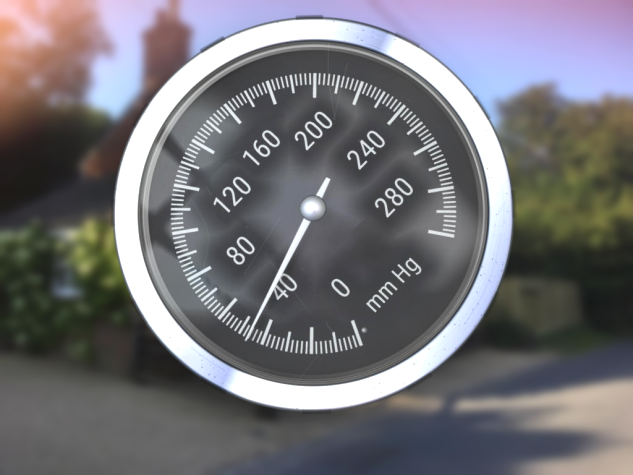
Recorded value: mmHg 46
